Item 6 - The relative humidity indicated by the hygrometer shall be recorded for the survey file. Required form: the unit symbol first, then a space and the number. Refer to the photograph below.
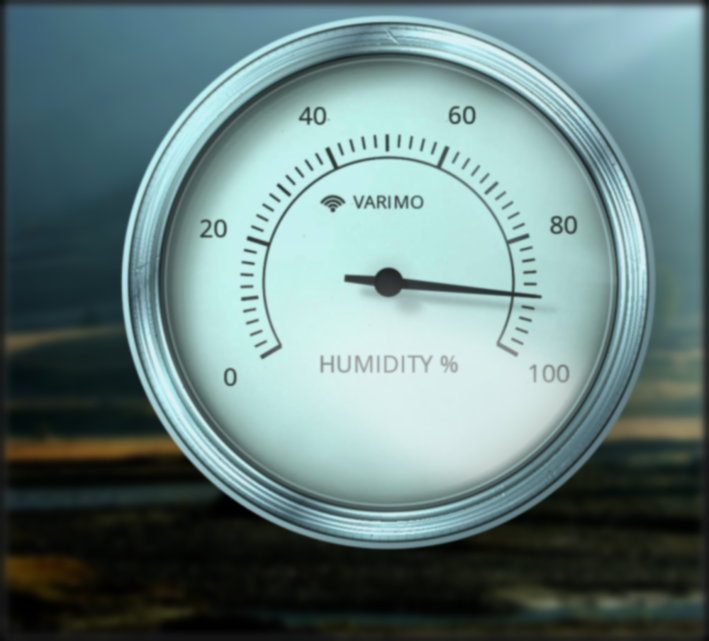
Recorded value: % 90
